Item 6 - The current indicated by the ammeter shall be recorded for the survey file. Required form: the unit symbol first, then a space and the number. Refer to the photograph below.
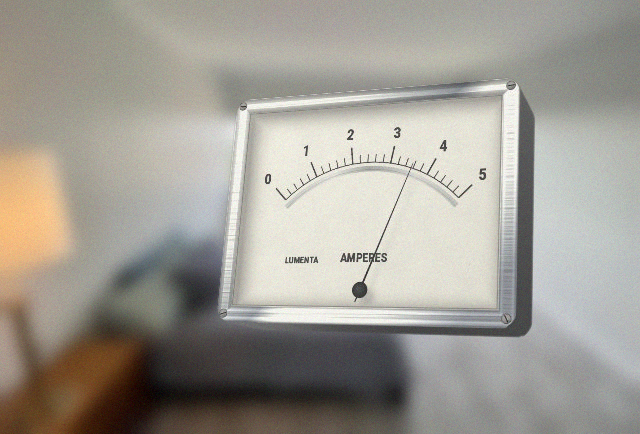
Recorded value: A 3.6
